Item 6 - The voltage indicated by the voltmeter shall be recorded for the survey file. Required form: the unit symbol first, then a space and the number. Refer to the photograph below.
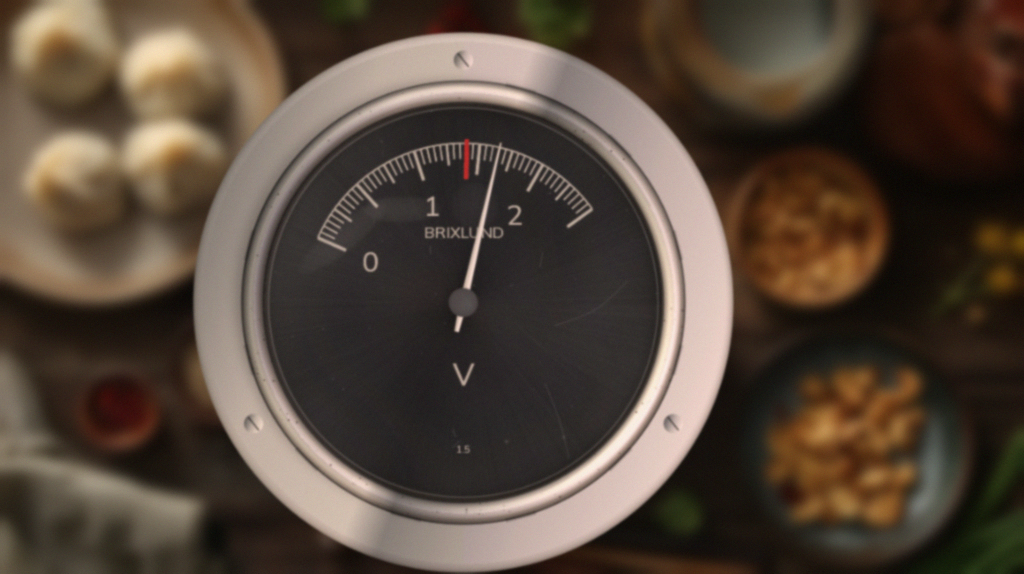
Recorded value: V 1.65
